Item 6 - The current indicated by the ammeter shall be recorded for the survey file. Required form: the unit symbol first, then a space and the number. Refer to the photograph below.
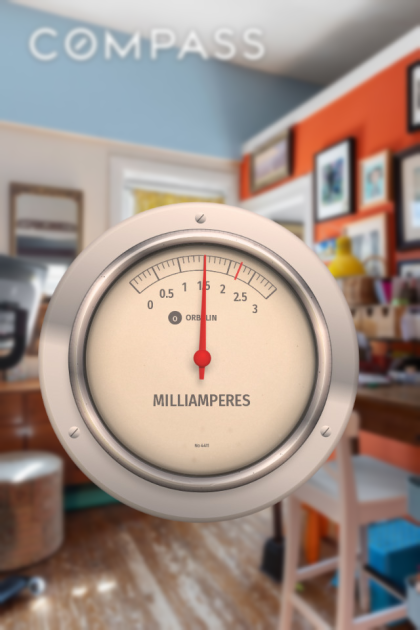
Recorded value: mA 1.5
